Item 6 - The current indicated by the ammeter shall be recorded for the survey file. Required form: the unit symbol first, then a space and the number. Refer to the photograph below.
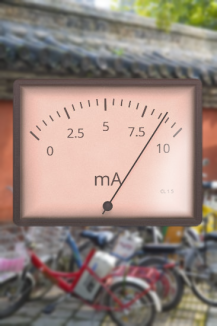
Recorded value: mA 8.75
